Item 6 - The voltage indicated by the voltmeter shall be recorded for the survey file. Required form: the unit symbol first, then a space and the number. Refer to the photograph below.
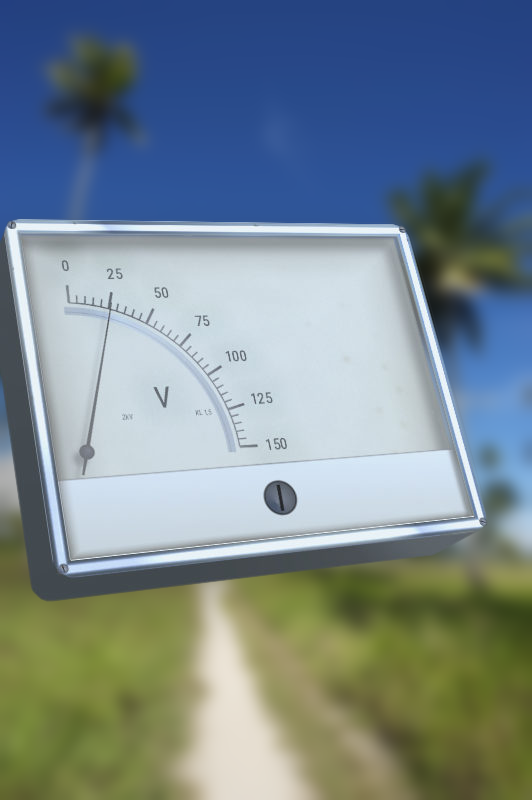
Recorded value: V 25
